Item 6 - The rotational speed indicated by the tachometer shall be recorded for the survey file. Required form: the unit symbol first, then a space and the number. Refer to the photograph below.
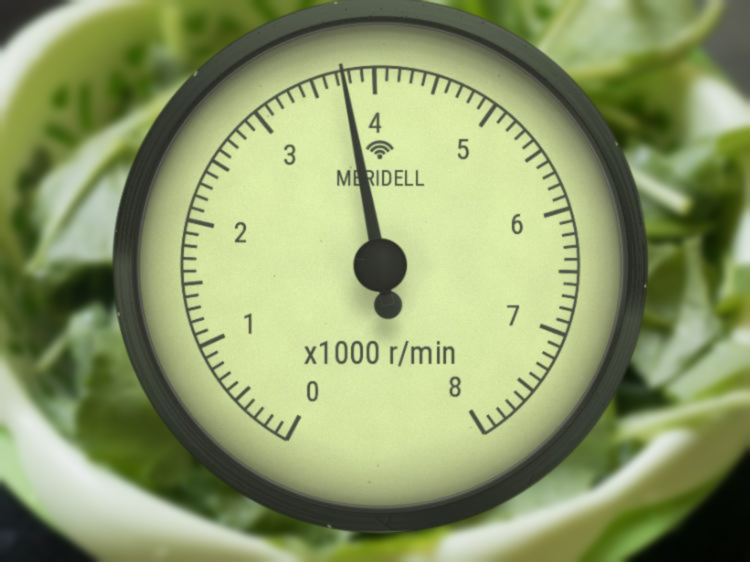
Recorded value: rpm 3750
